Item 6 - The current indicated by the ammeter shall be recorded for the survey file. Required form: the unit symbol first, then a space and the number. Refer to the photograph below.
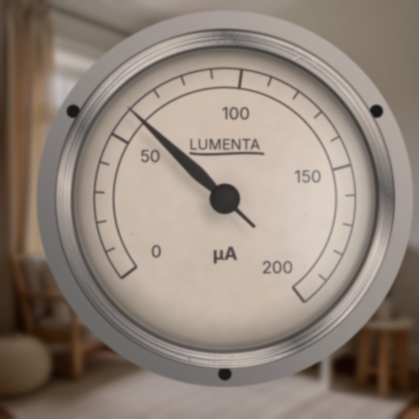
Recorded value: µA 60
